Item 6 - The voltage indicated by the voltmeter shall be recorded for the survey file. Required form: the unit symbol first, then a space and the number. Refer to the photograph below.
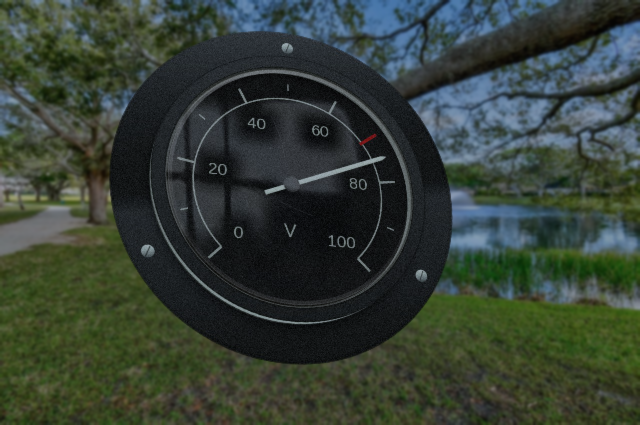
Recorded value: V 75
